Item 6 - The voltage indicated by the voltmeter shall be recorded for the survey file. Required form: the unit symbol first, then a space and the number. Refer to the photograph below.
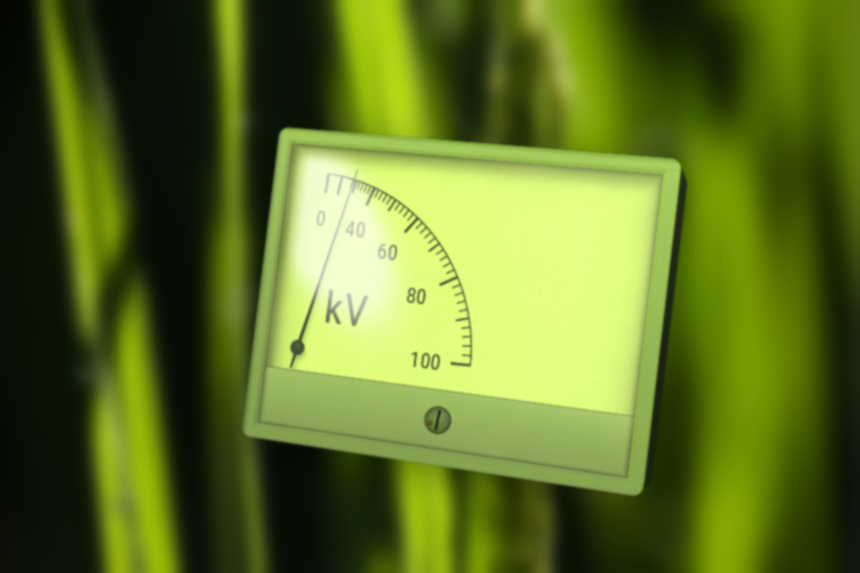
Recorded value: kV 30
